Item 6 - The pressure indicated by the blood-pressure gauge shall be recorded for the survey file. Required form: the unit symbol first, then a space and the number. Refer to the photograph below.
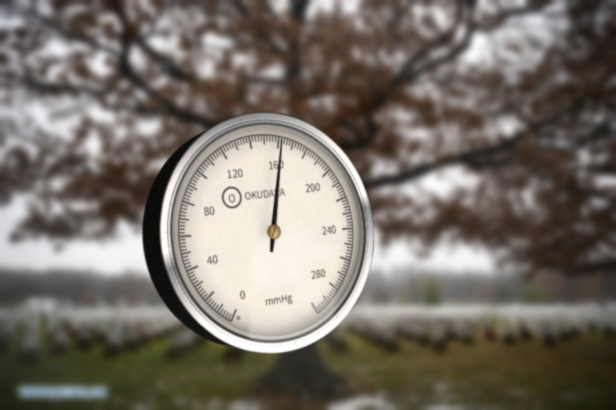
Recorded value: mmHg 160
